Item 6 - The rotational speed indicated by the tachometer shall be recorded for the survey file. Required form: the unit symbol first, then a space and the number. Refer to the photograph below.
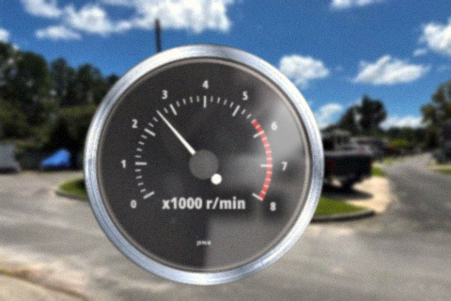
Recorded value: rpm 2600
